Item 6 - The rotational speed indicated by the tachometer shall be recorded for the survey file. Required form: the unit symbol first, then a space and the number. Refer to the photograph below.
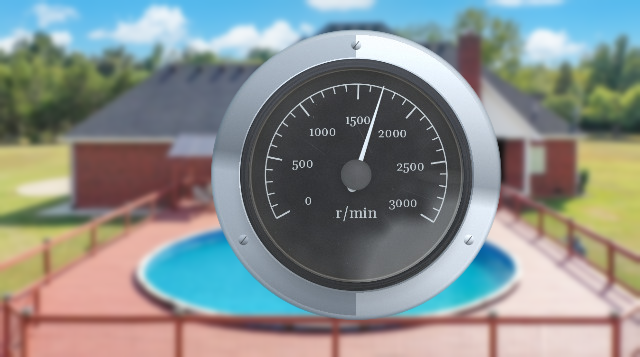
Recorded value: rpm 1700
